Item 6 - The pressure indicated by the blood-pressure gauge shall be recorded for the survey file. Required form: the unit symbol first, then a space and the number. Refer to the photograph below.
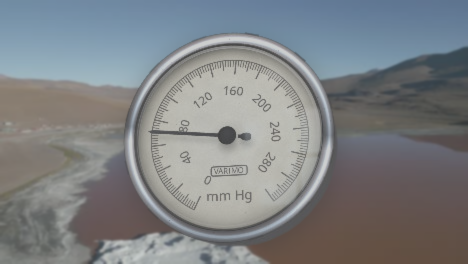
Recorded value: mmHg 70
